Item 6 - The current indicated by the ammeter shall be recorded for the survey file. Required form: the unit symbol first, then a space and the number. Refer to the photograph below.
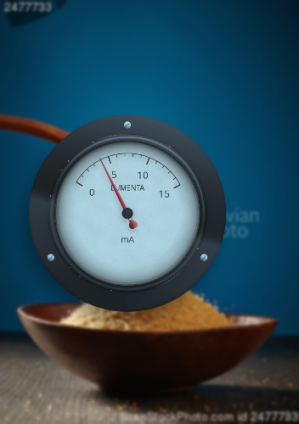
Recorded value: mA 4
